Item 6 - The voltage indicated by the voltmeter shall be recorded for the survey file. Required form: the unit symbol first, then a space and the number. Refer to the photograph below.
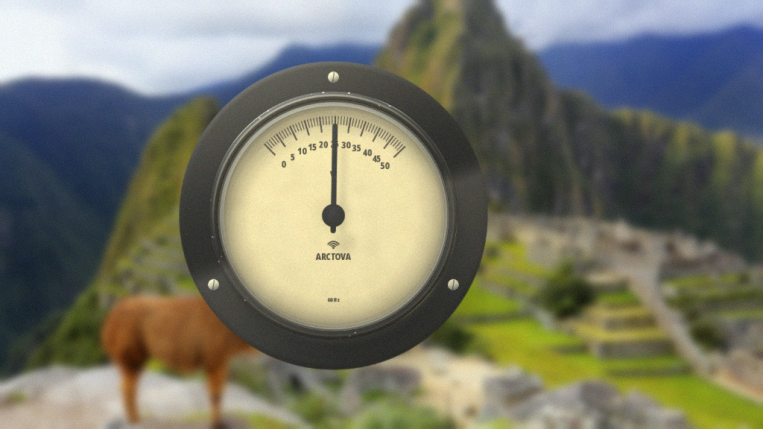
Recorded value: V 25
